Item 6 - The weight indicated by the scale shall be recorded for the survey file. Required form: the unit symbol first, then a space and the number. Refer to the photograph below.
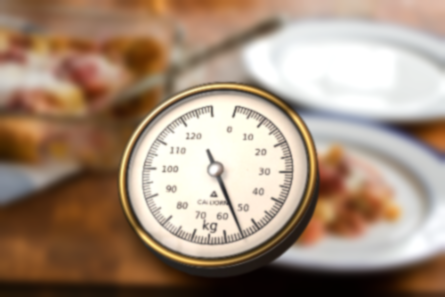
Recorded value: kg 55
